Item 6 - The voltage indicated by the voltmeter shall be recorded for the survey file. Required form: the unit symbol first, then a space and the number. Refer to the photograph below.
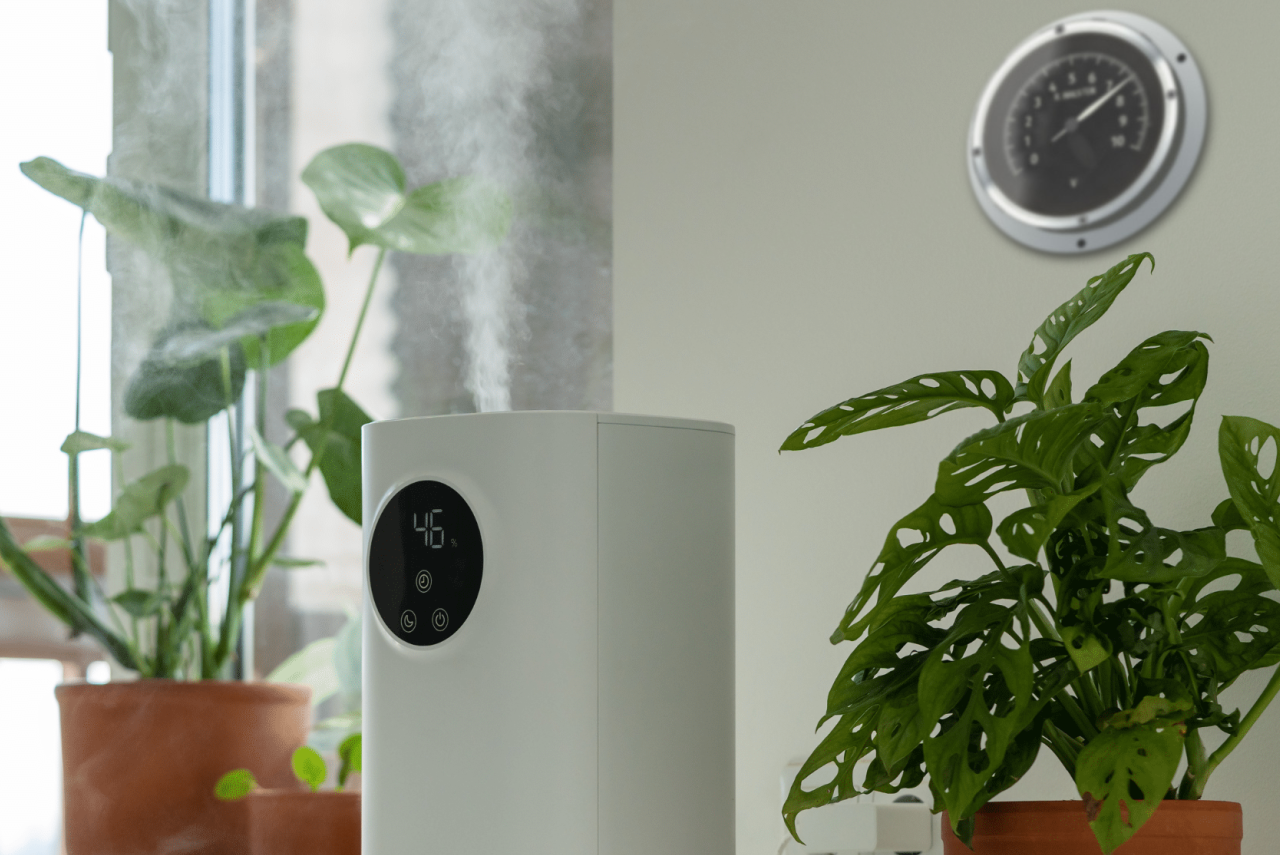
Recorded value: V 7.5
